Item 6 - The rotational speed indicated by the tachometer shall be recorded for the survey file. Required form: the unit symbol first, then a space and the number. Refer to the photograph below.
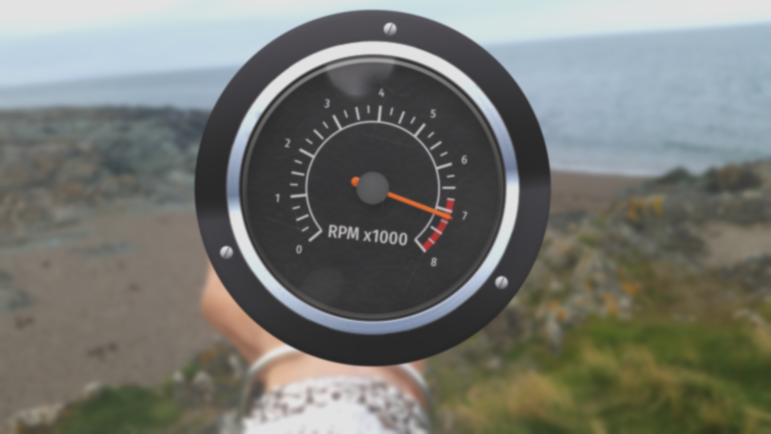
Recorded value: rpm 7125
